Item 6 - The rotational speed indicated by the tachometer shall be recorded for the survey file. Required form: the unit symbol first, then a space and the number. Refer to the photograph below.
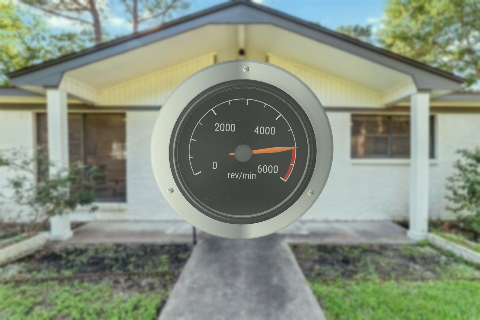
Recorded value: rpm 5000
